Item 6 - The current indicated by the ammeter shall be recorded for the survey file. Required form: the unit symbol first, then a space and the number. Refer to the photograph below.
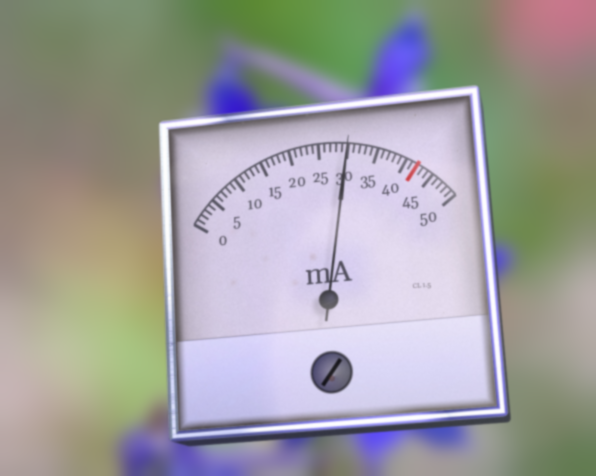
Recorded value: mA 30
